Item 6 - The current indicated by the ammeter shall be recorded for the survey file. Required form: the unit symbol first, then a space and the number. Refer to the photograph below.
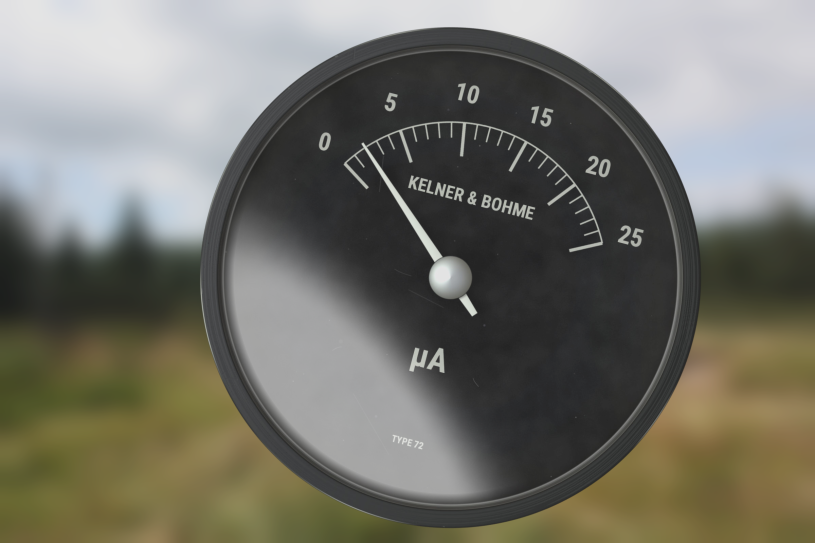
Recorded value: µA 2
